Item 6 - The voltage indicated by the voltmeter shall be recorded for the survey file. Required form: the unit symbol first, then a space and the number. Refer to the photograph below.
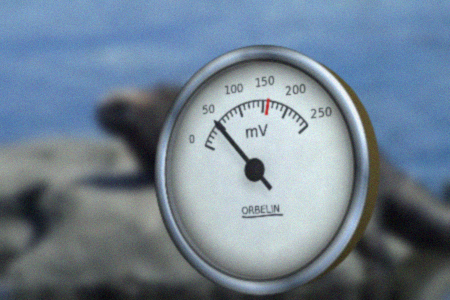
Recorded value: mV 50
